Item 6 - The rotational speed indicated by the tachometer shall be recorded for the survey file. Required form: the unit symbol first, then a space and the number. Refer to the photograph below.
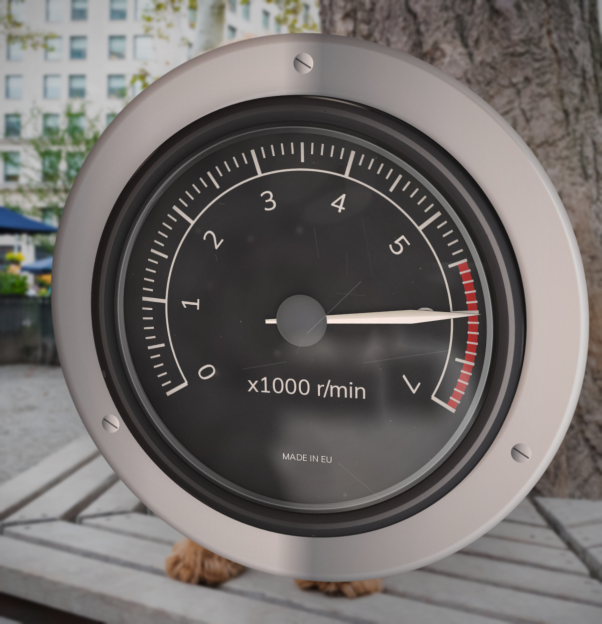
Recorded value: rpm 6000
